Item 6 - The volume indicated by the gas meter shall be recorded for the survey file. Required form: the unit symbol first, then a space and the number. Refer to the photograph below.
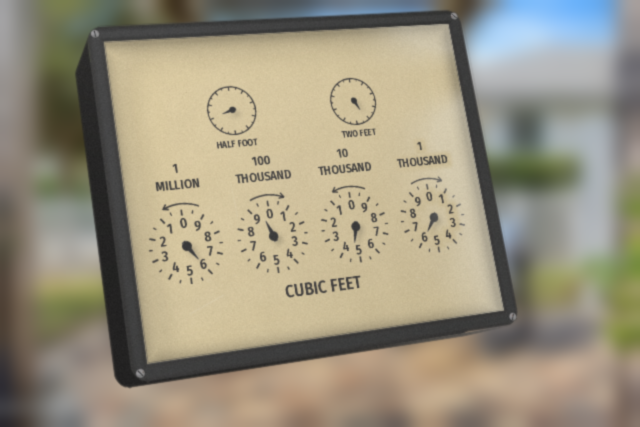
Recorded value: ft³ 594600
